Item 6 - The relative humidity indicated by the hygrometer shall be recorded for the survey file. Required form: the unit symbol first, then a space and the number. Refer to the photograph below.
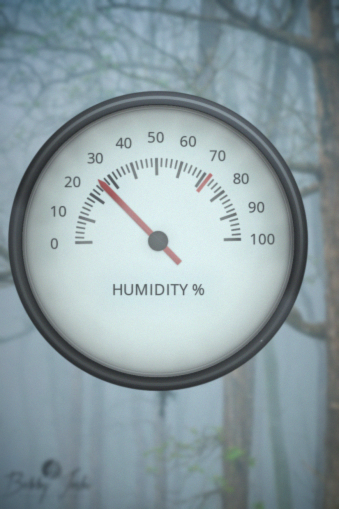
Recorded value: % 26
